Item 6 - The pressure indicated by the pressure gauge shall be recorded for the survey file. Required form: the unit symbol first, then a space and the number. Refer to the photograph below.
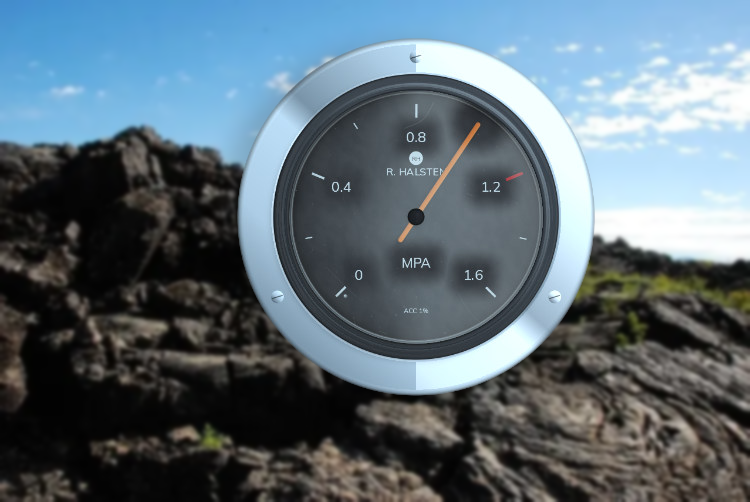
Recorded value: MPa 1
